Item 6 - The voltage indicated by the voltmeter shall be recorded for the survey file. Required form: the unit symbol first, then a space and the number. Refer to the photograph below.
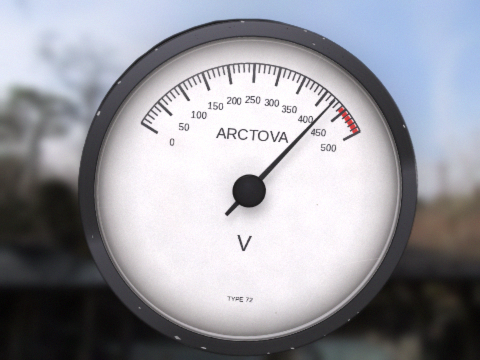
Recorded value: V 420
